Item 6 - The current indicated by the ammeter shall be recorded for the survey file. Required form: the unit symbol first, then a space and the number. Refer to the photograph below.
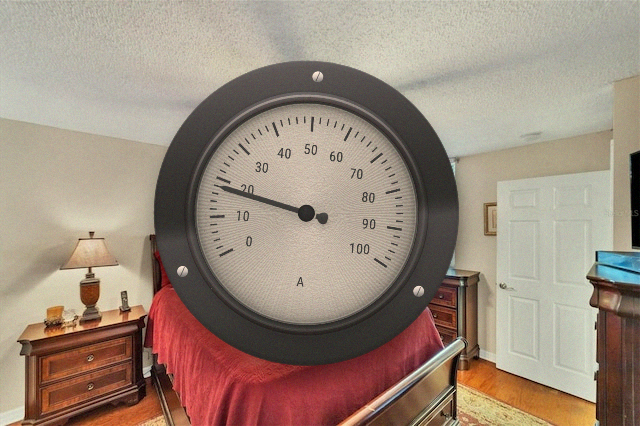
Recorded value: A 18
